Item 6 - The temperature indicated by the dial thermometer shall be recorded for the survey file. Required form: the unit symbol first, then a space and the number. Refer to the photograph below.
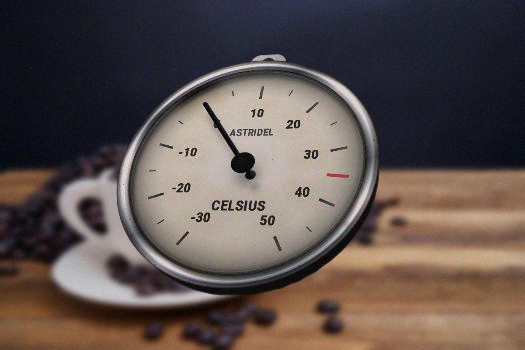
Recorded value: °C 0
